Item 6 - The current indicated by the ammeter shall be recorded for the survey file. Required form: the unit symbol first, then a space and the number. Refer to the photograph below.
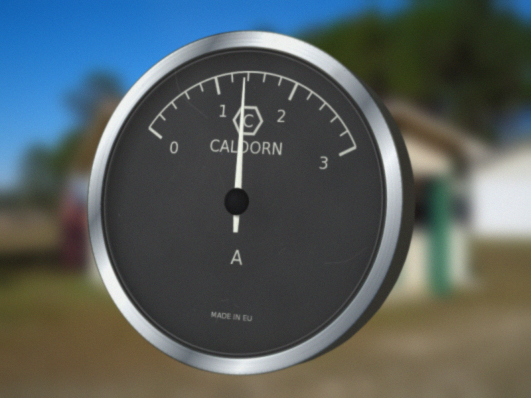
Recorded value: A 1.4
